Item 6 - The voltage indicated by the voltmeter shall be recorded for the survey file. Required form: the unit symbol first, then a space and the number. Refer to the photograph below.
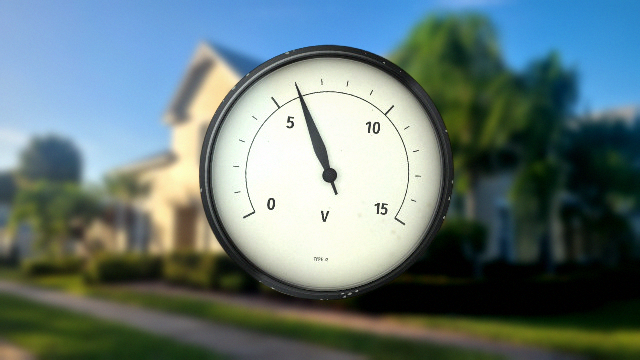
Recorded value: V 6
